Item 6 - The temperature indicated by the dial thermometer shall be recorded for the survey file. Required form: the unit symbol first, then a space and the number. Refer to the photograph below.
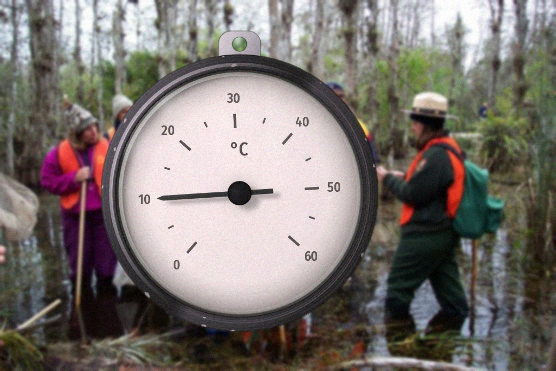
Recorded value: °C 10
